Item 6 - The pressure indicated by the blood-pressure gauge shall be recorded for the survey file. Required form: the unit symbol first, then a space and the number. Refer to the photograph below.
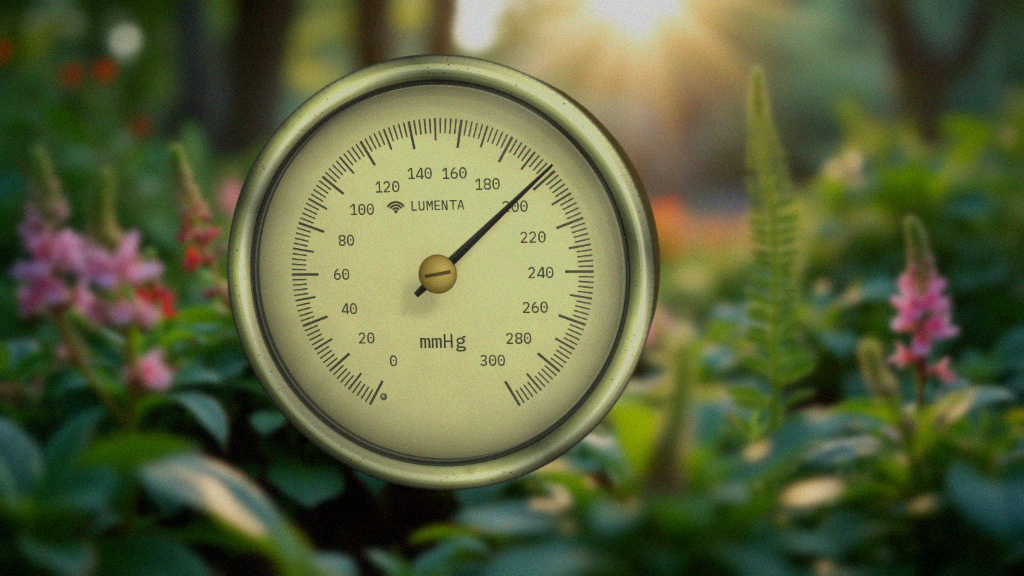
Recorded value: mmHg 198
